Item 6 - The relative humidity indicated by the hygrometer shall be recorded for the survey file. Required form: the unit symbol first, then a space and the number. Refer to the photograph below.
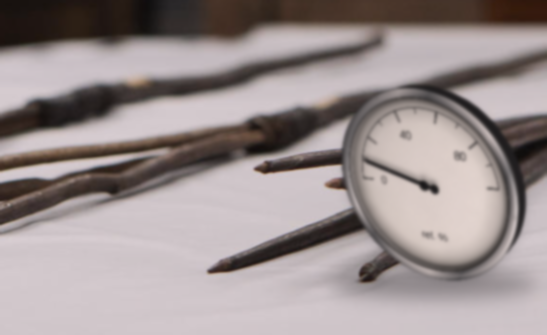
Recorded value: % 10
